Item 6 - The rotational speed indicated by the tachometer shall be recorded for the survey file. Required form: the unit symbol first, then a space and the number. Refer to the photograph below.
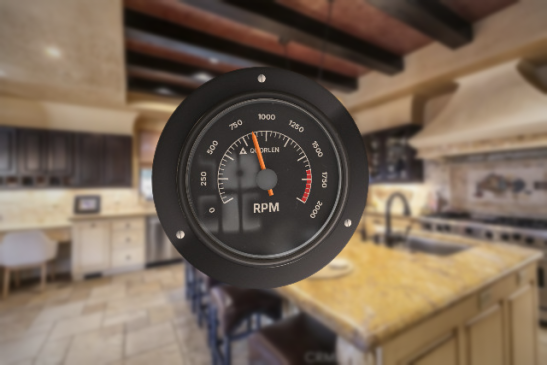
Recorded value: rpm 850
